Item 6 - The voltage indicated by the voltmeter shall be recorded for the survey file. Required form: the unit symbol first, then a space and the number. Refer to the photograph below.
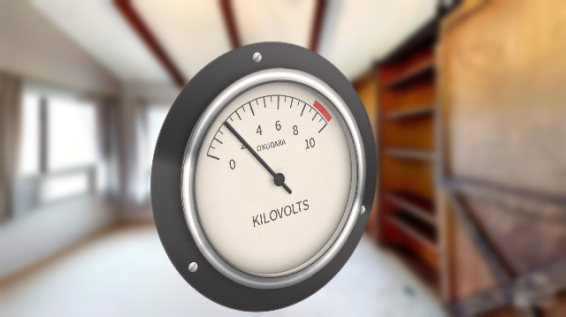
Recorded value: kV 2
